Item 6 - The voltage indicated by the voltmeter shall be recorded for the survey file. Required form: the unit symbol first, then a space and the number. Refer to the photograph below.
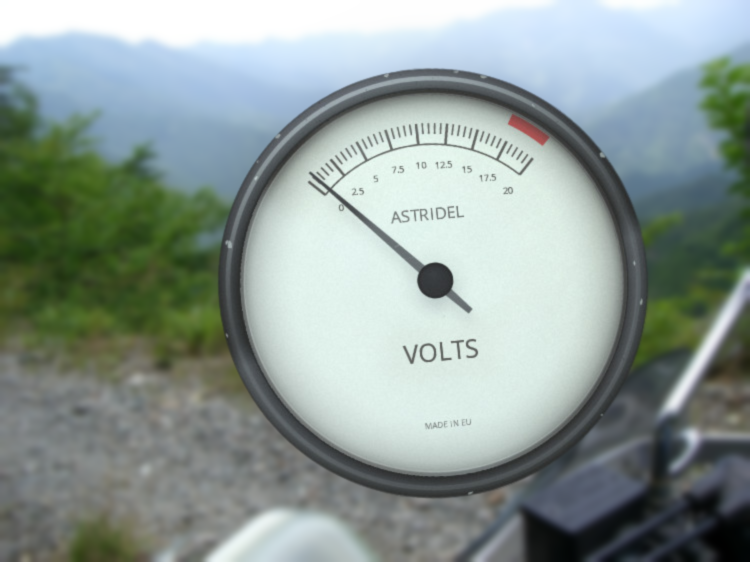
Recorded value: V 0.5
